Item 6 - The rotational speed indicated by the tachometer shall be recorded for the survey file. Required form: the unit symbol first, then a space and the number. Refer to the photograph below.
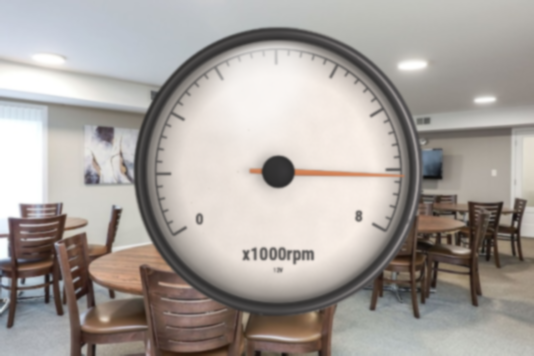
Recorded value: rpm 7100
